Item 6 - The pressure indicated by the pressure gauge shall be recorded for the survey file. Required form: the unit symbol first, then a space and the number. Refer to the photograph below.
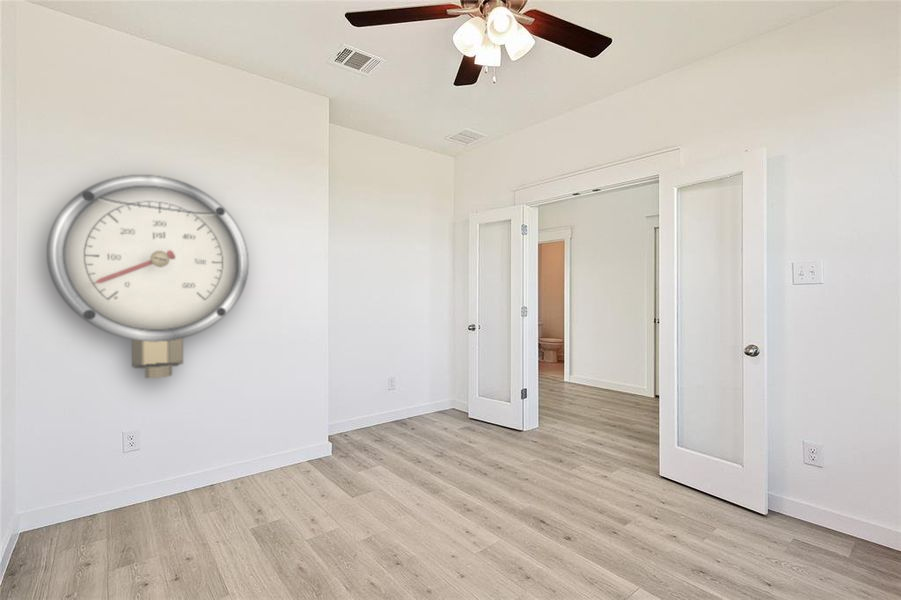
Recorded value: psi 40
